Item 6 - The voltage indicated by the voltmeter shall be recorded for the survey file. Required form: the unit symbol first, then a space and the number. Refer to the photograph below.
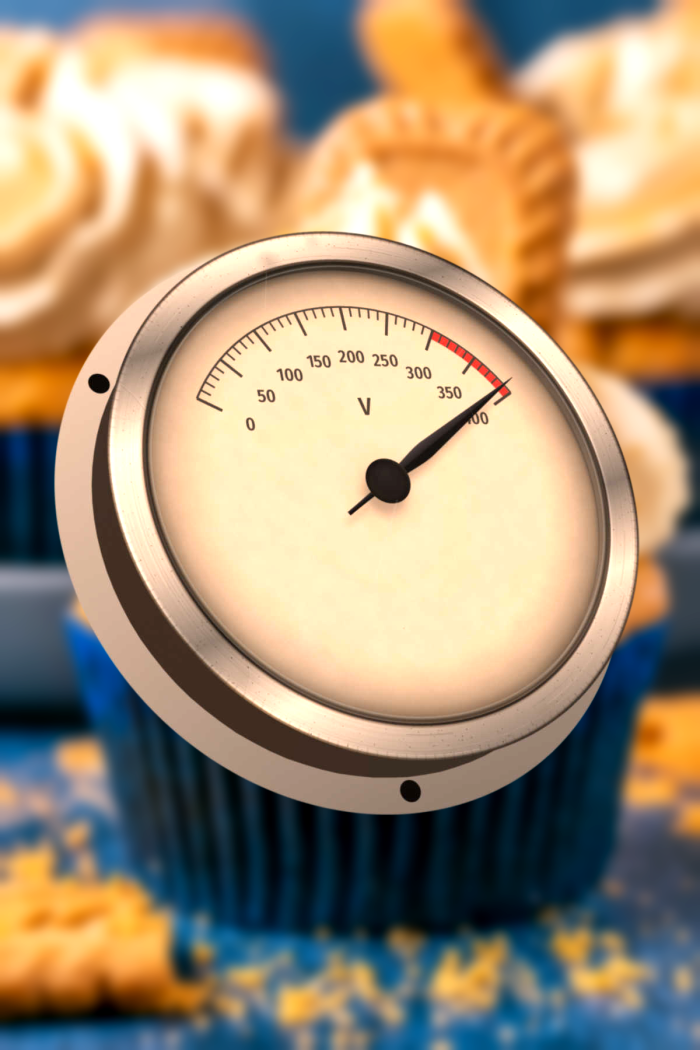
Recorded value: V 390
